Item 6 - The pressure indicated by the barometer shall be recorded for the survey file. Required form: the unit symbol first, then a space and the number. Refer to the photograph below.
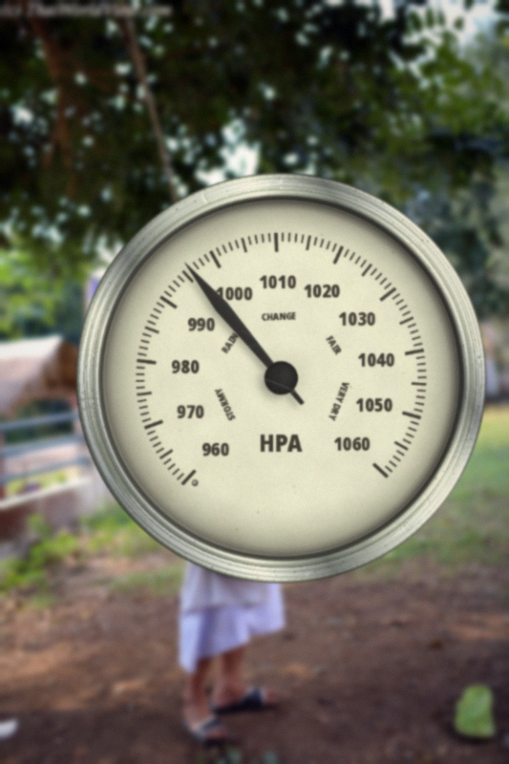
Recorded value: hPa 996
